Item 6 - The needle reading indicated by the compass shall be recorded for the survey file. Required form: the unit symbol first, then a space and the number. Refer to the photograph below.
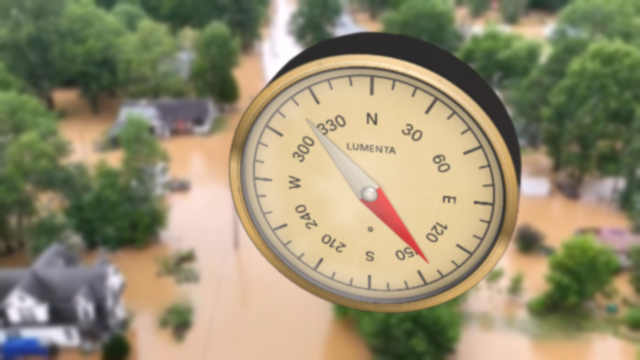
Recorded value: ° 140
